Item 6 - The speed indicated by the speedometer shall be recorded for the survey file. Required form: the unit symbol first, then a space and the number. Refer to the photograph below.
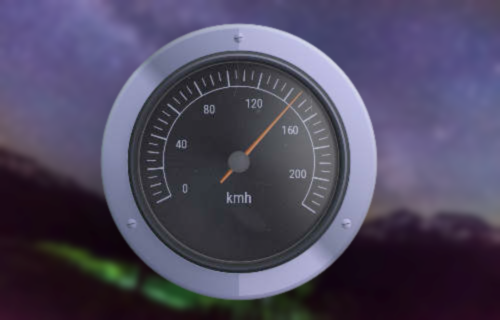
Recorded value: km/h 145
